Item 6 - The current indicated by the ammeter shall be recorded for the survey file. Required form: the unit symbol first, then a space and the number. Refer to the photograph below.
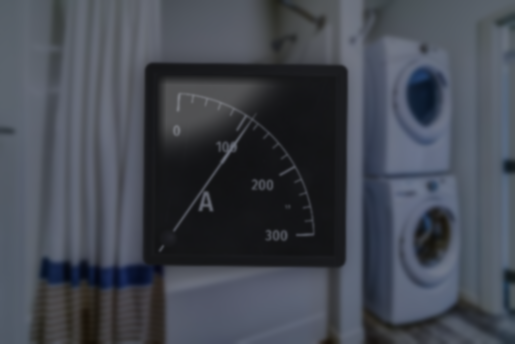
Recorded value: A 110
